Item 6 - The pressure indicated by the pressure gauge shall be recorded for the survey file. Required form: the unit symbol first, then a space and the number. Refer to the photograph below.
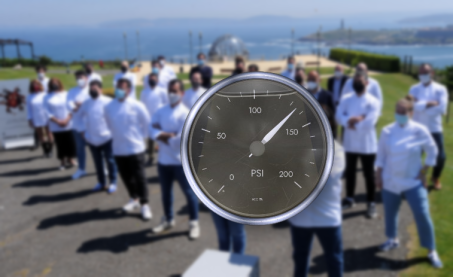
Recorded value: psi 135
